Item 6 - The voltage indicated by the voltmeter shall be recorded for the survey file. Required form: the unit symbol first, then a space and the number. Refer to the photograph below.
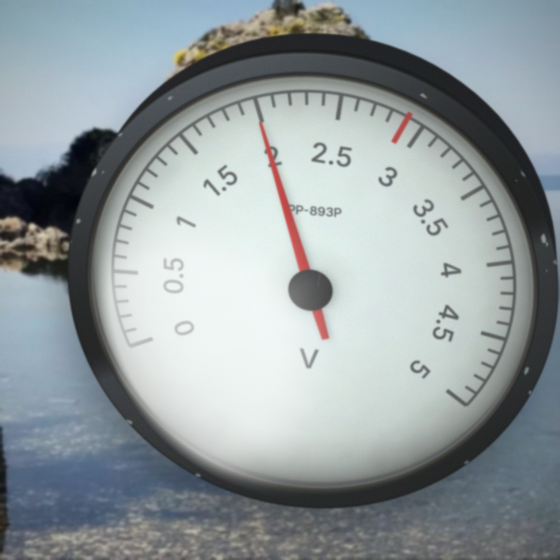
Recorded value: V 2
